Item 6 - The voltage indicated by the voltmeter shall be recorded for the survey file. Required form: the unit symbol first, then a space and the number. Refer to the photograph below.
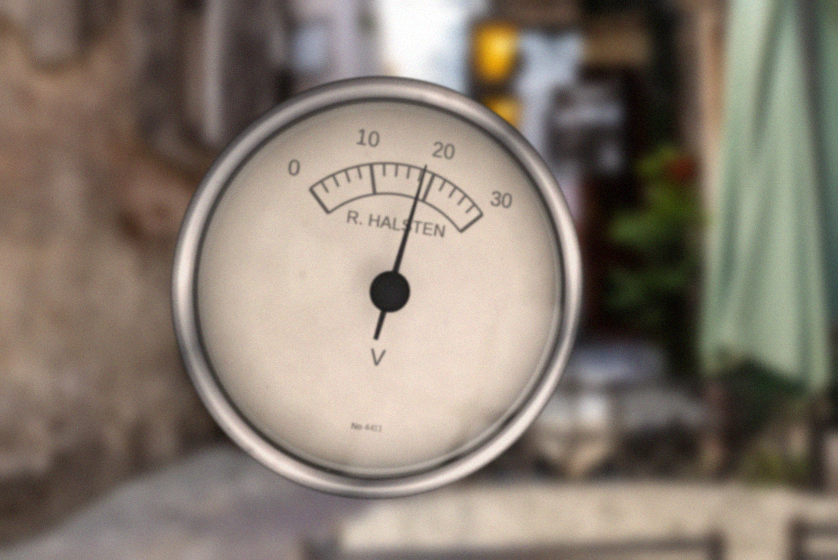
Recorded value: V 18
